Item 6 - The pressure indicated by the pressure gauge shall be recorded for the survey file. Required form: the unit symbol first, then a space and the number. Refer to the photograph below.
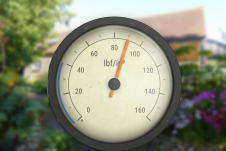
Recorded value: psi 90
